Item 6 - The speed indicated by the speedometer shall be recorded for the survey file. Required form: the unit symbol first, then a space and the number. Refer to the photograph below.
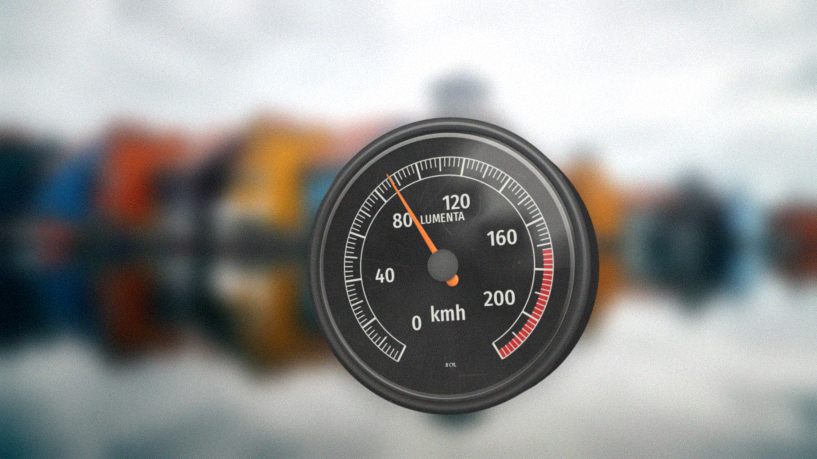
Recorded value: km/h 88
